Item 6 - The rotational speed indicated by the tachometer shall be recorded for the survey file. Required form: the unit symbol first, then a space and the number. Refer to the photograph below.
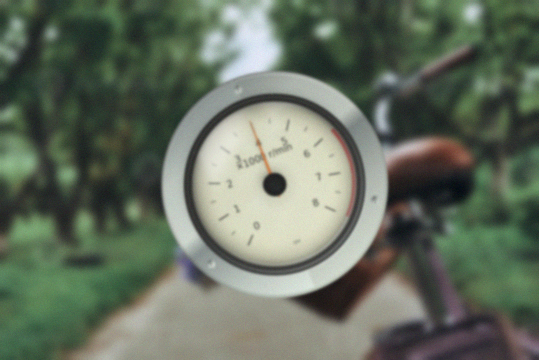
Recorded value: rpm 4000
